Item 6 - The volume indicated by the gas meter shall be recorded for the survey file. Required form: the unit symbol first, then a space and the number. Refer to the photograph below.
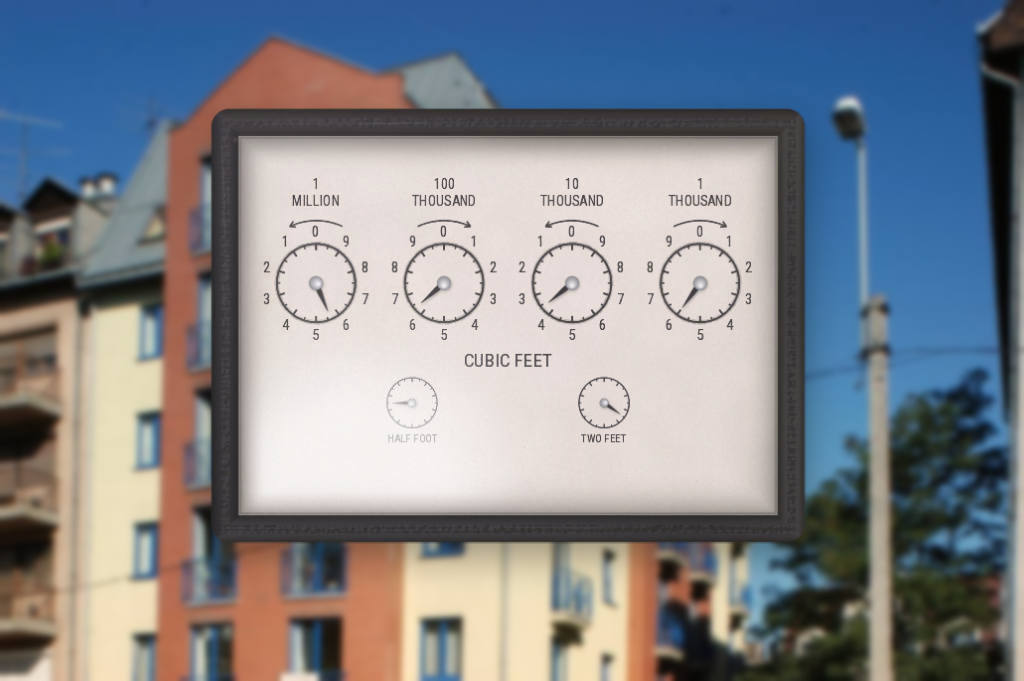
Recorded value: ft³ 563600
